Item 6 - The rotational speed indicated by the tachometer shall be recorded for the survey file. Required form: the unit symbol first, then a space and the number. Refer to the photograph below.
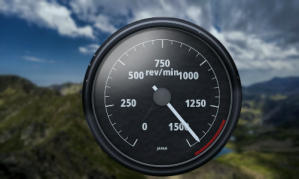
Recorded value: rpm 1450
